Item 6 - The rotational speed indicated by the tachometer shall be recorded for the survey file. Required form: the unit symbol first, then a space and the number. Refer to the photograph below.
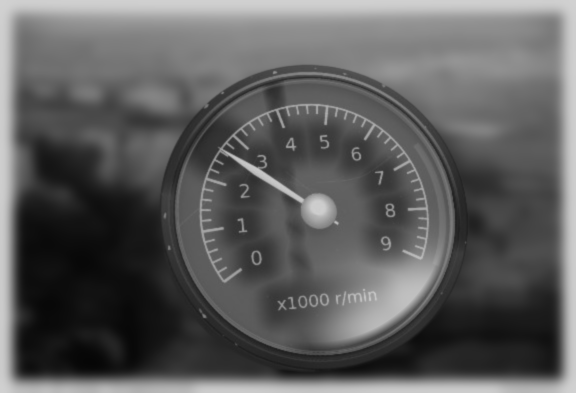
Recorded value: rpm 2600
